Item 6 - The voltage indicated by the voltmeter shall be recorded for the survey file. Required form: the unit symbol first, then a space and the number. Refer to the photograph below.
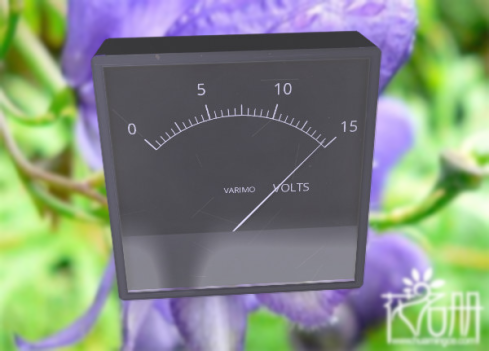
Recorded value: V 14.5
